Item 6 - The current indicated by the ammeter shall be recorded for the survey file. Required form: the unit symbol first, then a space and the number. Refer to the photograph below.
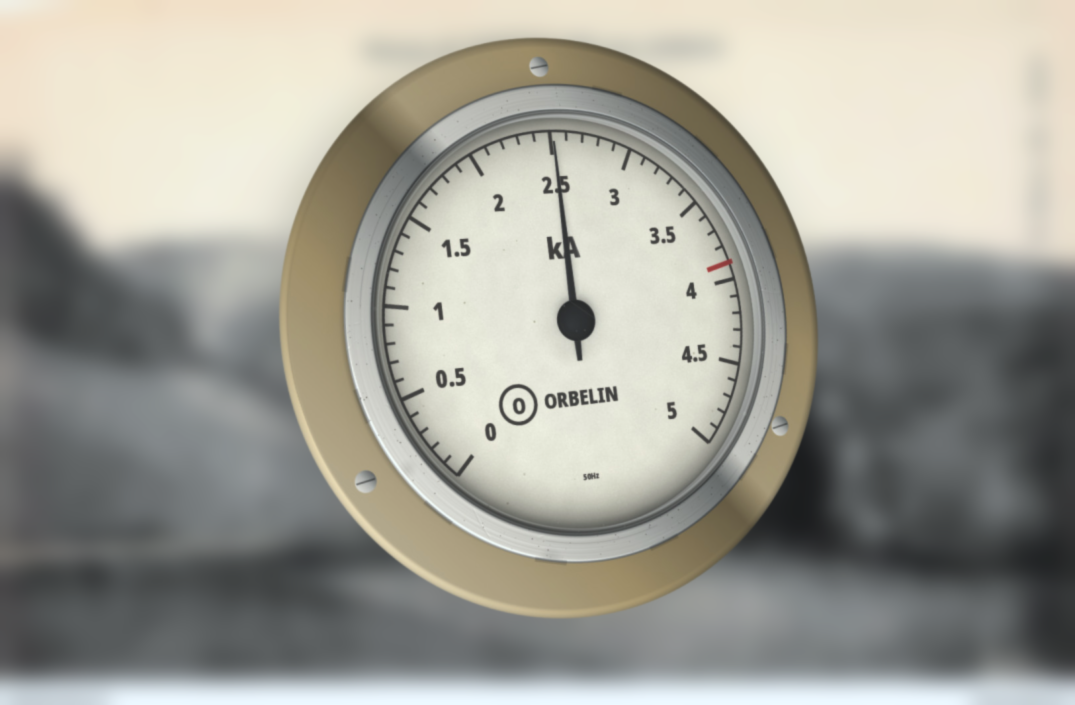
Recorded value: kA 2.5
